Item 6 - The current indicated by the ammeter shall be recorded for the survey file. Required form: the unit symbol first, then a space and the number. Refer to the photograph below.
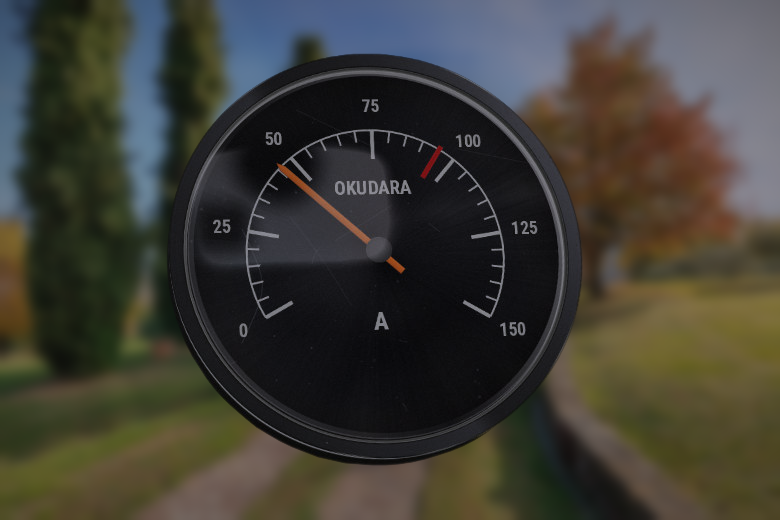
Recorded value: A 45
